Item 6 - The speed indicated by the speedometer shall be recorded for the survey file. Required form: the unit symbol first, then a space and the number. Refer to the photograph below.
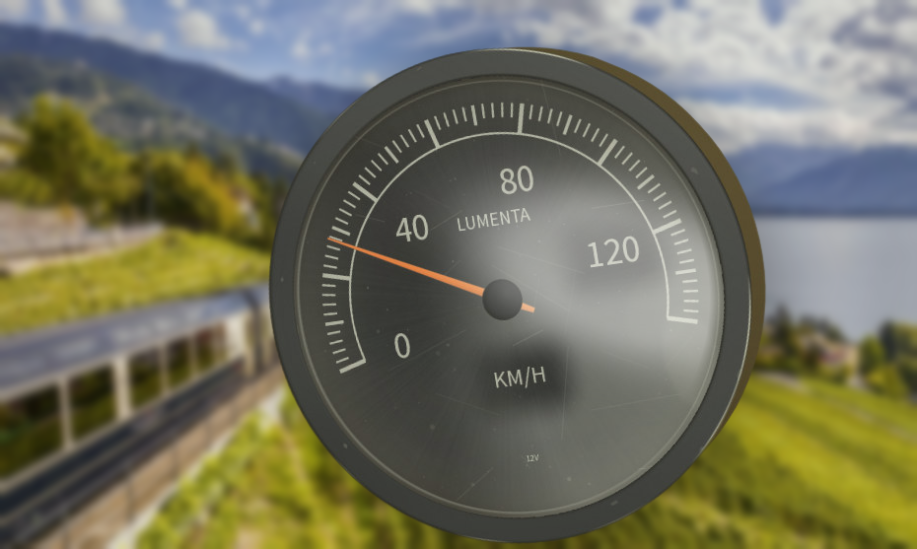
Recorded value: km/h 28
